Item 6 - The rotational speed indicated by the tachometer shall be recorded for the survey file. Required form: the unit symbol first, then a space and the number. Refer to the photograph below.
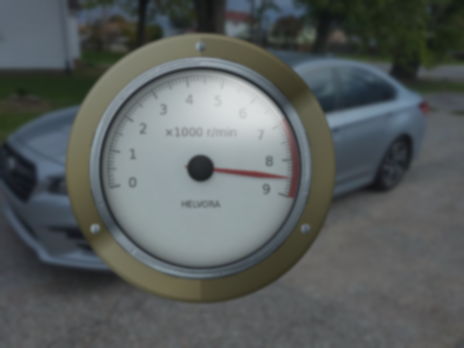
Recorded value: rpm 8500
